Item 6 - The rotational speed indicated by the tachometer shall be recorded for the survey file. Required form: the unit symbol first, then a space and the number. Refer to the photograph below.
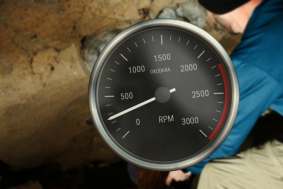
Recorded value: rpm 250
